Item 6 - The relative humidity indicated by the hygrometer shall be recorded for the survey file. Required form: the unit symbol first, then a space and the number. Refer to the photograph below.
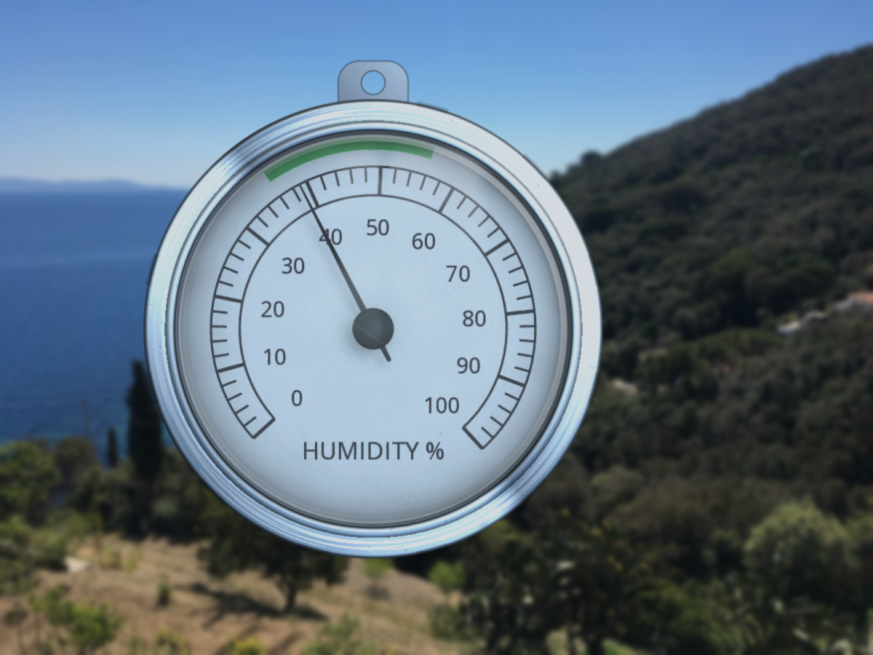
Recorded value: % 39
